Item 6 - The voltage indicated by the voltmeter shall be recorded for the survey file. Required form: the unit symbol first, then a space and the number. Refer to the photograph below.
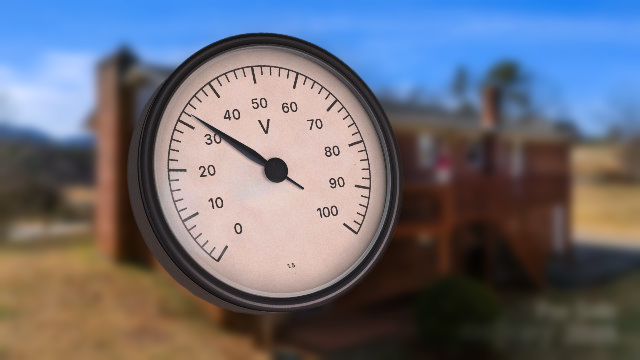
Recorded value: V 32
